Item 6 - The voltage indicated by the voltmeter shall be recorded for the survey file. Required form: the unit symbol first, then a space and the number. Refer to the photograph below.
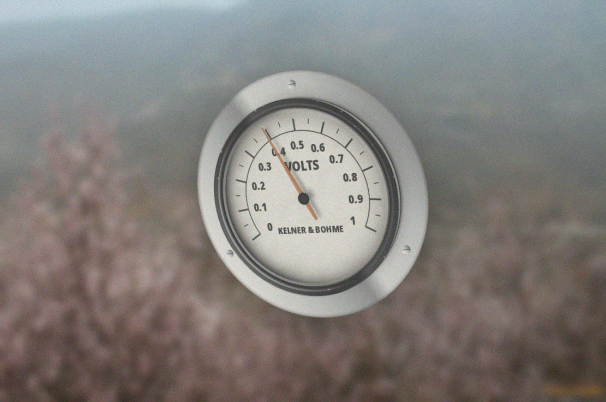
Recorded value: V 0.4
